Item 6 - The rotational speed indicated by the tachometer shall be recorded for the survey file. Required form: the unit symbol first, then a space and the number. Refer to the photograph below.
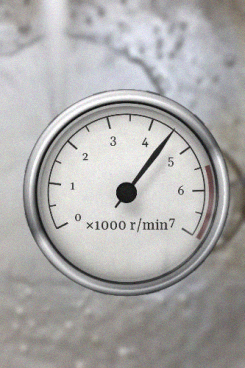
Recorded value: rpm 4500
